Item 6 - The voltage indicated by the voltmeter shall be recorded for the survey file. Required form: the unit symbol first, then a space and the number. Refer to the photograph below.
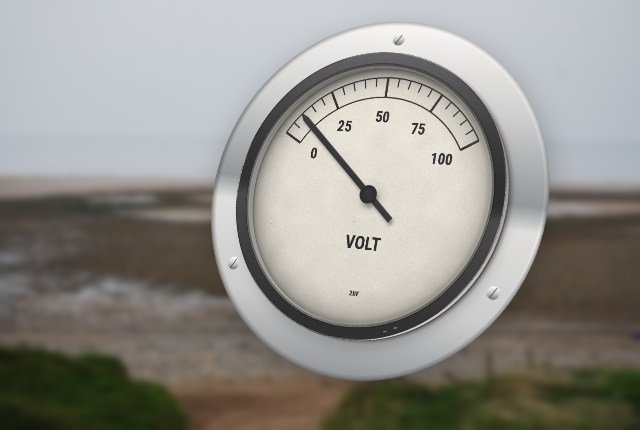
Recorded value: V 10
